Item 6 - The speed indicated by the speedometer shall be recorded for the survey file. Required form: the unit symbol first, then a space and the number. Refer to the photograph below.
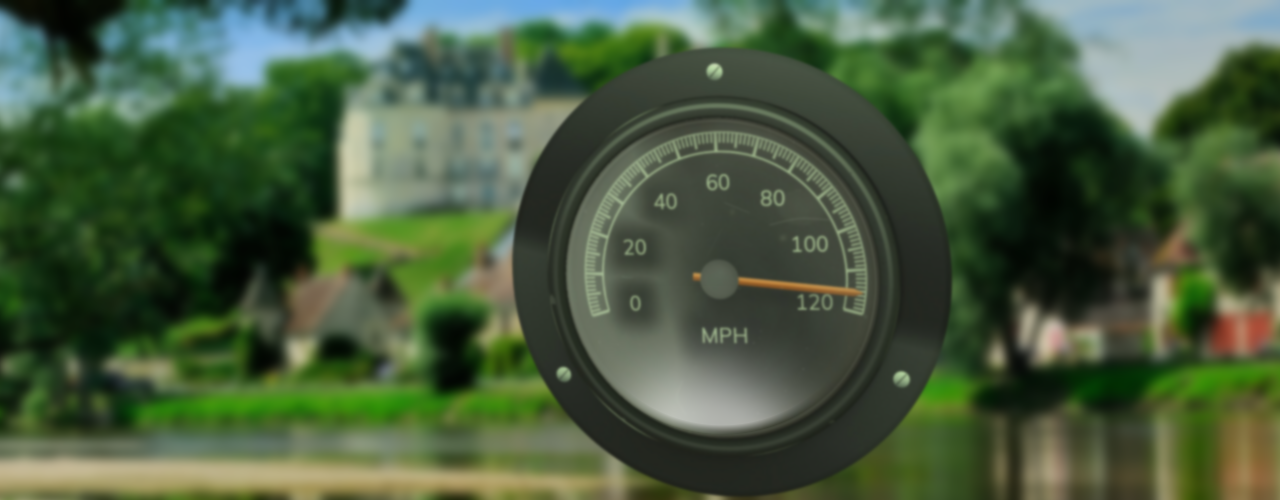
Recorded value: mph 115
